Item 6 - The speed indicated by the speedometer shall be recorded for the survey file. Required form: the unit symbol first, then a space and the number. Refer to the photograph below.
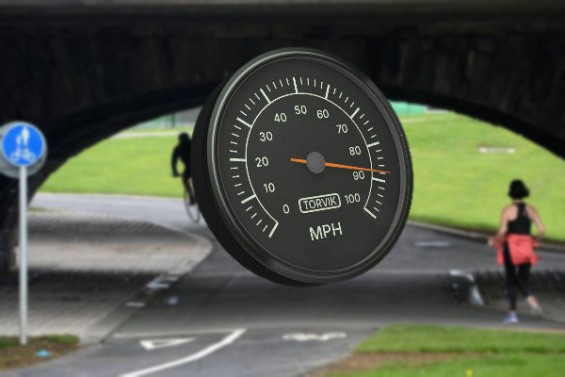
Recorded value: mph 88
